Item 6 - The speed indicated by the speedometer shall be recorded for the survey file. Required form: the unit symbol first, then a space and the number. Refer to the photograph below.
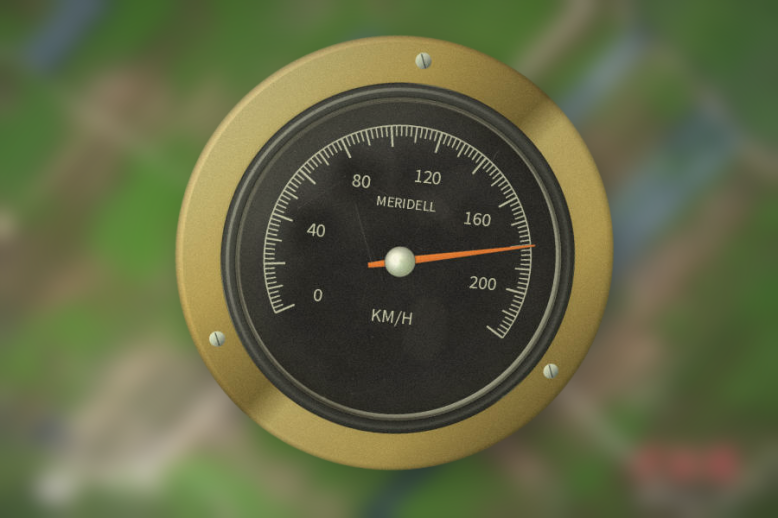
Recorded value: km/h 180
